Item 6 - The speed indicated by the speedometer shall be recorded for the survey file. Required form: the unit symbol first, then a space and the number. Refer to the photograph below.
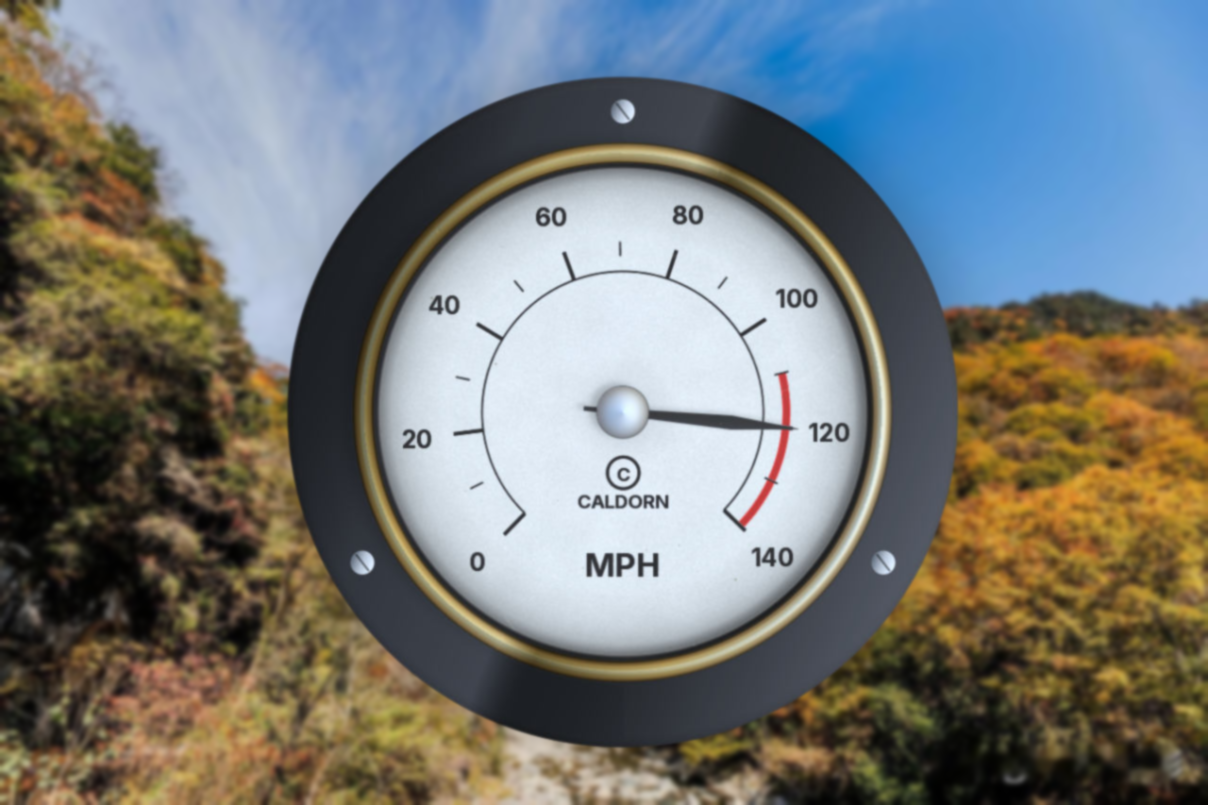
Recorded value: mph 120
